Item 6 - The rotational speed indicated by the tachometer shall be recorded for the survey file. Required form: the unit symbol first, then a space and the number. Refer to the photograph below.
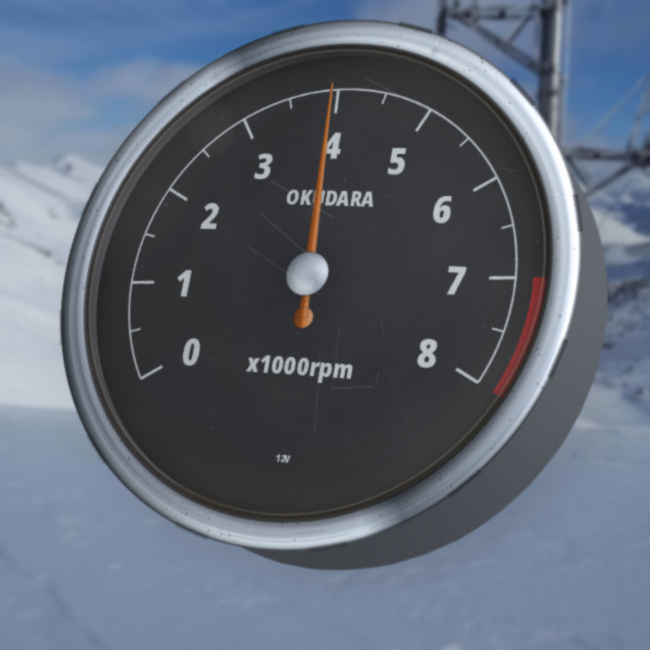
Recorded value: rpm 4000
